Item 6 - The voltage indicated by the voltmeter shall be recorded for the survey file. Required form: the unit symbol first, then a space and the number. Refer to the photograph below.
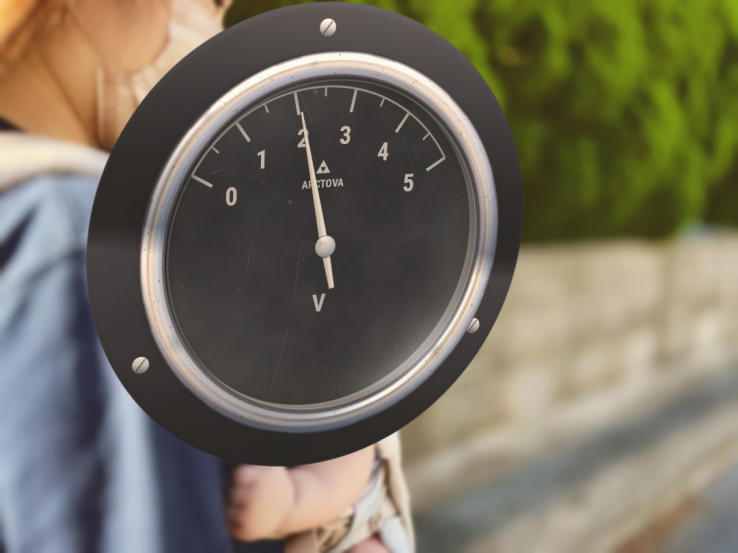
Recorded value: V 2
